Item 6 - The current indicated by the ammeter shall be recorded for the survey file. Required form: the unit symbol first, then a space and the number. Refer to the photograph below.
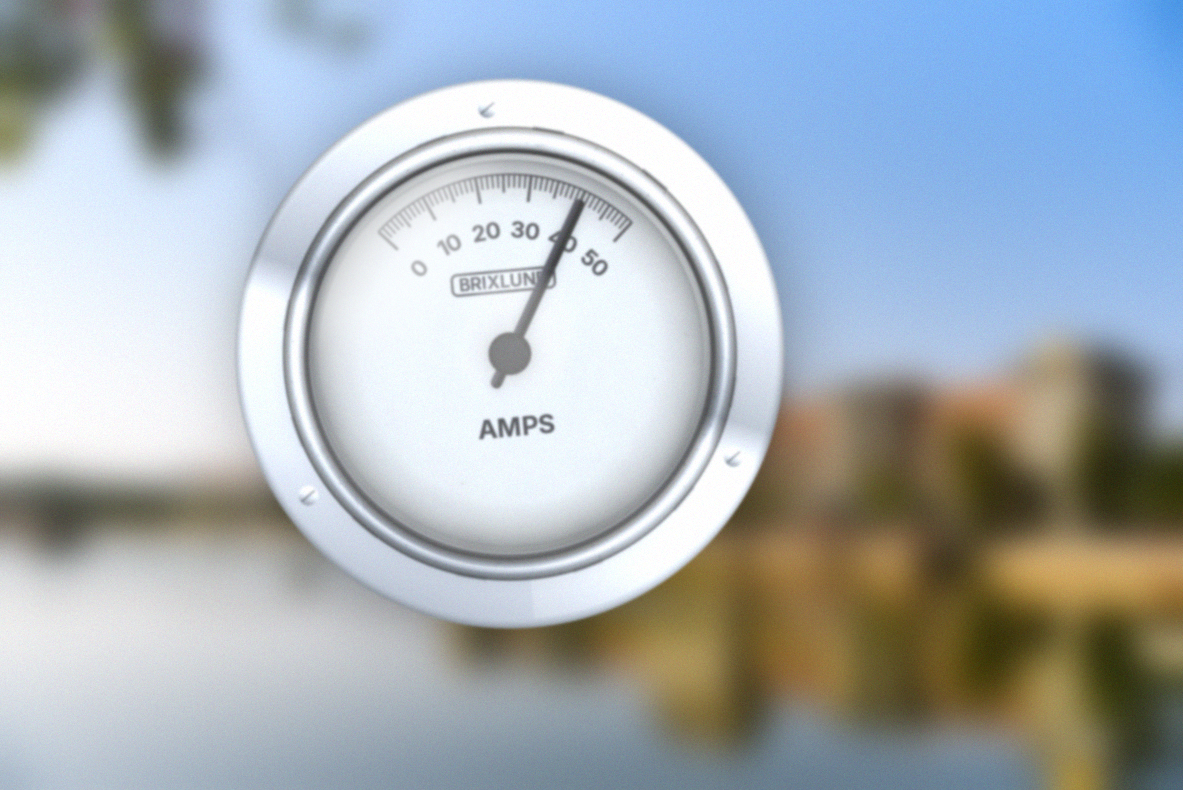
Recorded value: A 40
